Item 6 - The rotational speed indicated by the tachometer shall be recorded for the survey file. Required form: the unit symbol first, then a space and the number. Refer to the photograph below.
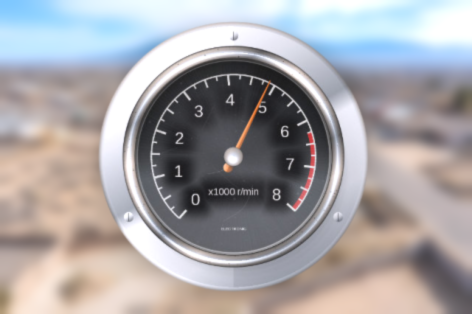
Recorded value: rpm 4875
